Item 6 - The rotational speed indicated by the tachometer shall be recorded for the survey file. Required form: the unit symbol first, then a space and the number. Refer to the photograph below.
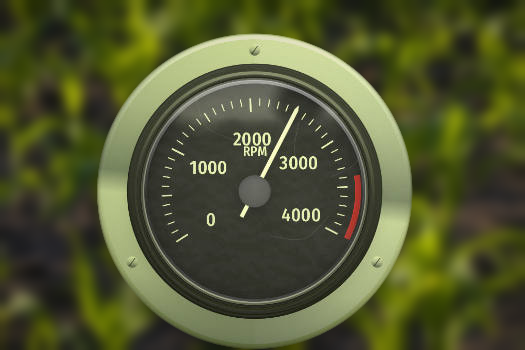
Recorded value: rpm 2500
